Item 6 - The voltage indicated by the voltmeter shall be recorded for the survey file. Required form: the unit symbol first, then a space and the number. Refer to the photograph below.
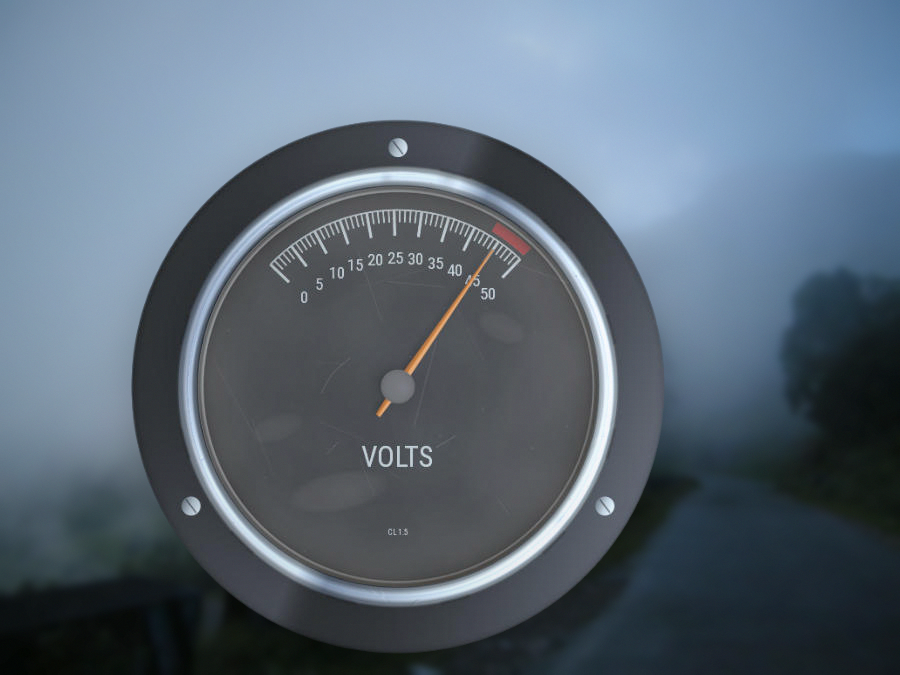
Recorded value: V 45
